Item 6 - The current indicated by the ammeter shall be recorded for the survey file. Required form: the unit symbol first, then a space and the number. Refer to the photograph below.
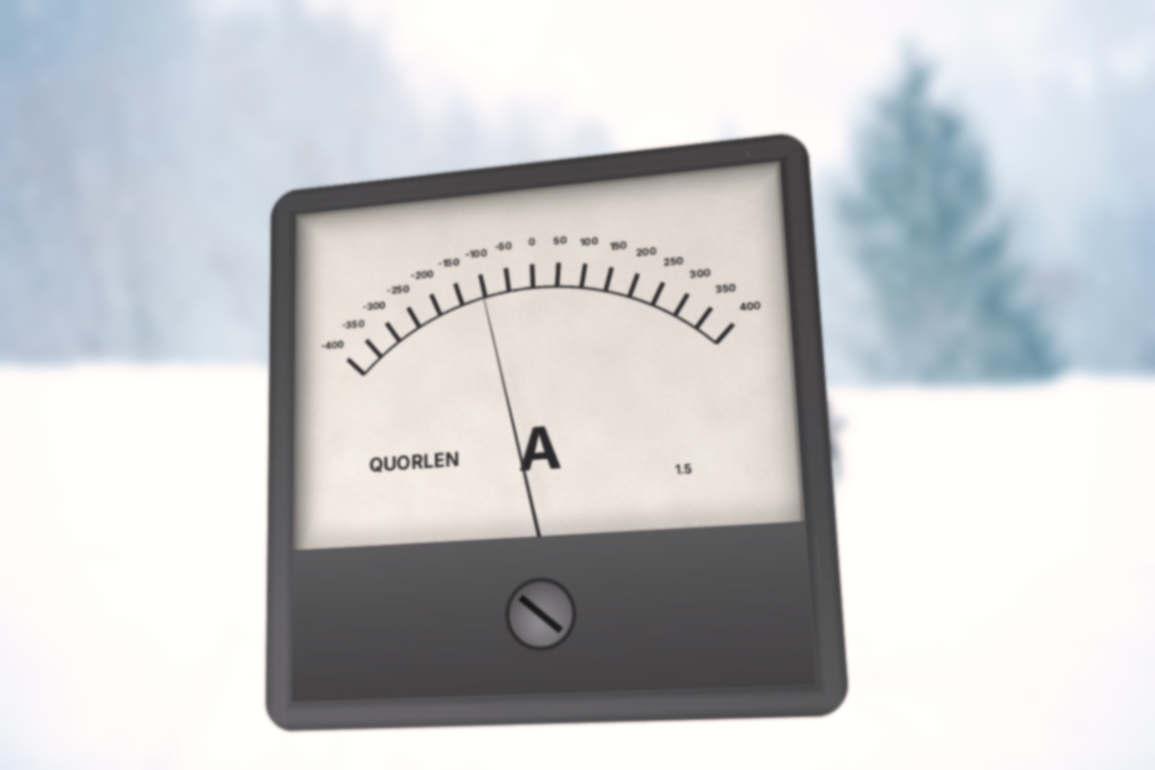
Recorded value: A -100
